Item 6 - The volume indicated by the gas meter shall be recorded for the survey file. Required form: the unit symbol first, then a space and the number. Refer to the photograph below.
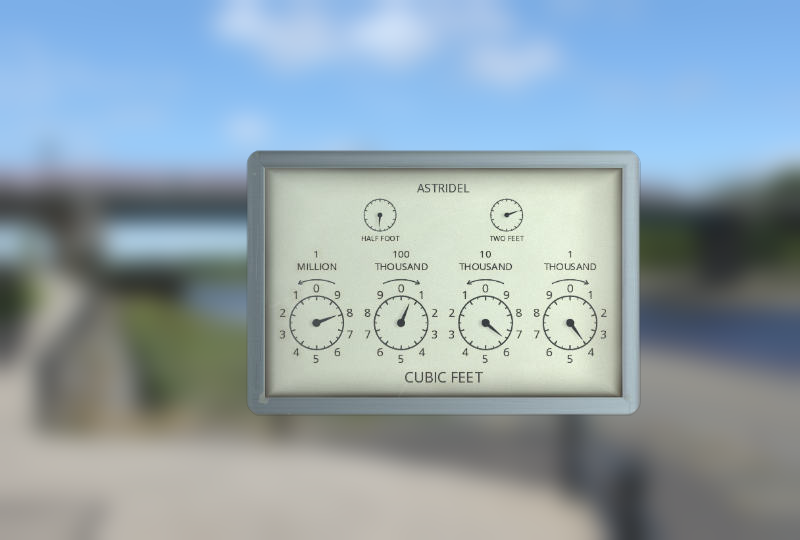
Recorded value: ft³ 806400
